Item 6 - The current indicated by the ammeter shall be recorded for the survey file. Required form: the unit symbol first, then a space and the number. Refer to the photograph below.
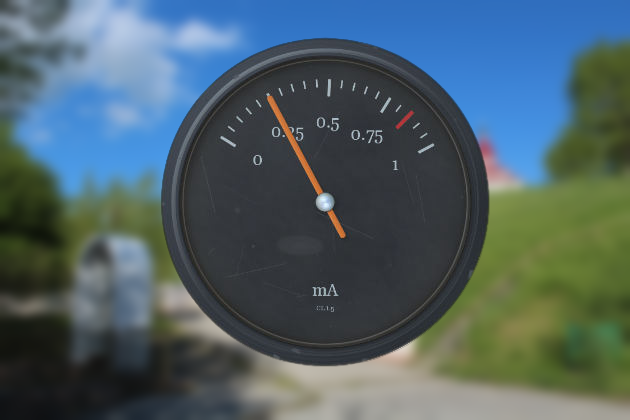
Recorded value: mA 0.25
